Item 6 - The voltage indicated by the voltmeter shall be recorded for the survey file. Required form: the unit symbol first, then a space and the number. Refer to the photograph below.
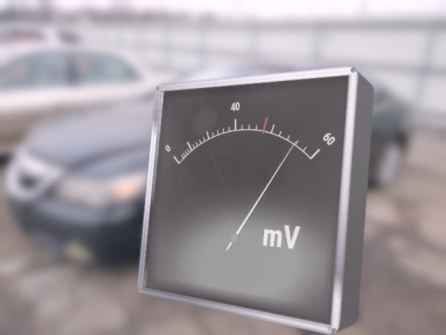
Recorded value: mV 56
